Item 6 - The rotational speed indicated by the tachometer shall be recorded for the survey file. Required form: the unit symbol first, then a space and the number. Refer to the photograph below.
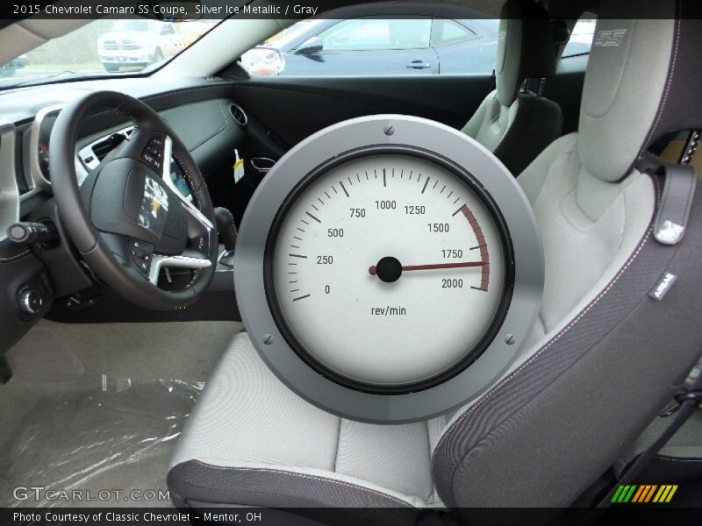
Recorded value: rpm 1850
